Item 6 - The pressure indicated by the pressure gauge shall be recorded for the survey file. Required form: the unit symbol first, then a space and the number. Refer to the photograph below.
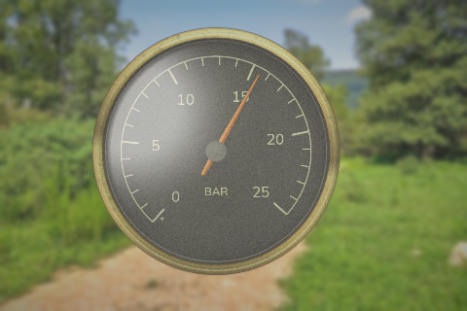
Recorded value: bar 15.5
